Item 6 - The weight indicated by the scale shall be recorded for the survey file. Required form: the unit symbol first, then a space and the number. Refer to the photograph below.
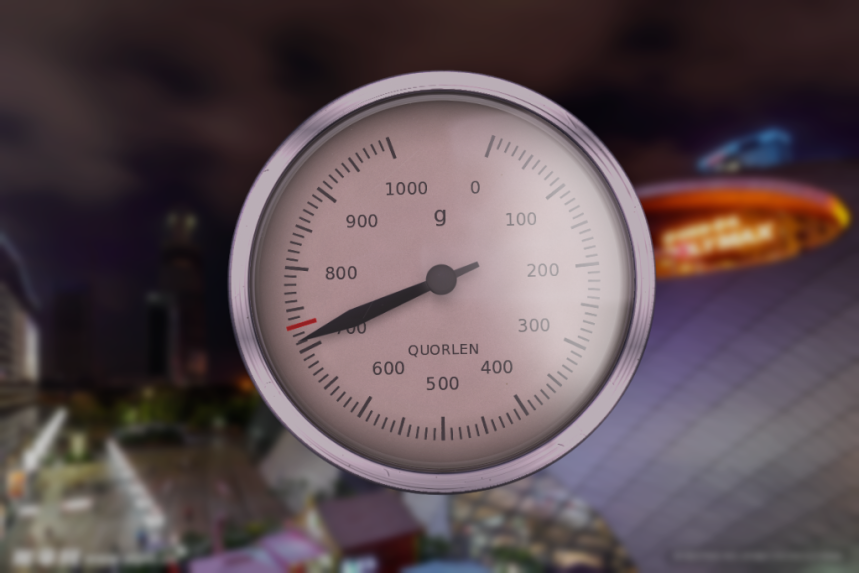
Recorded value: g 710
